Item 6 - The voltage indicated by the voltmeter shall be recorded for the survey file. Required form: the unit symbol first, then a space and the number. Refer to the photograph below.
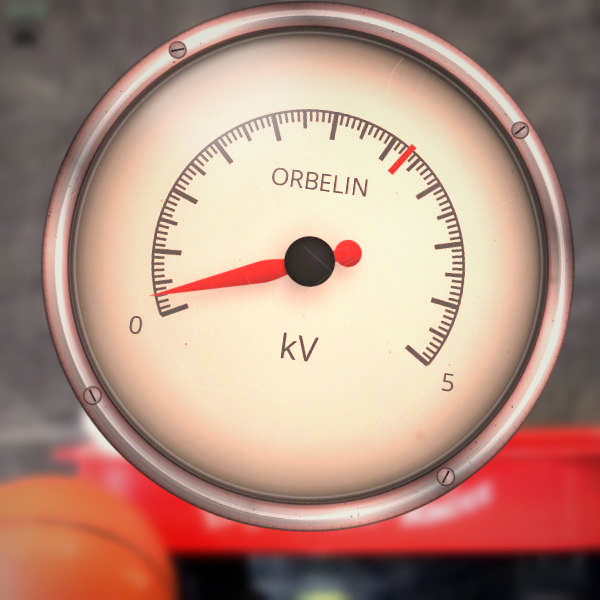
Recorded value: kV 0.15
